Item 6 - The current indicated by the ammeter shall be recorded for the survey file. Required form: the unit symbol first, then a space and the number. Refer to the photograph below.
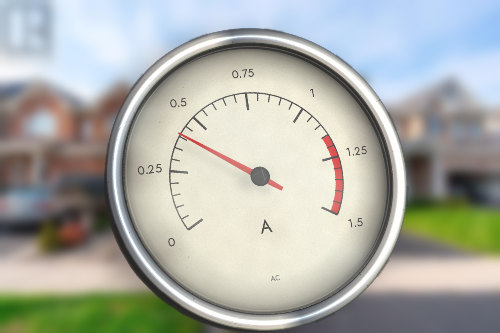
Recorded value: A 0.4
